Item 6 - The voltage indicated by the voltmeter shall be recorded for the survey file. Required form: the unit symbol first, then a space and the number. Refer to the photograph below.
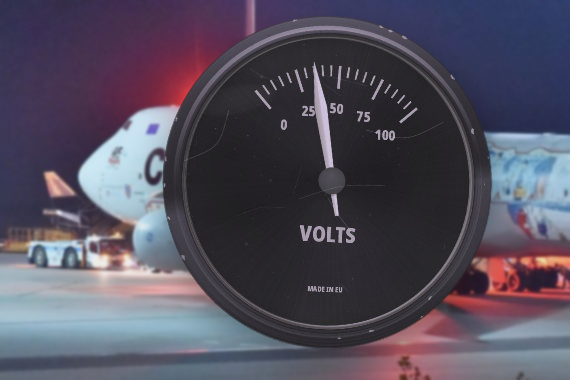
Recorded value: V 35
